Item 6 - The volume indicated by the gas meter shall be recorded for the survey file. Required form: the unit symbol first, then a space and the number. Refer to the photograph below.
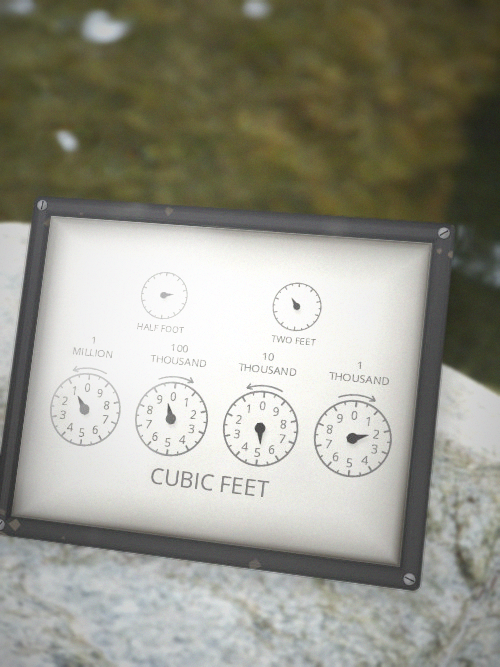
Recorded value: ft³ 95200
